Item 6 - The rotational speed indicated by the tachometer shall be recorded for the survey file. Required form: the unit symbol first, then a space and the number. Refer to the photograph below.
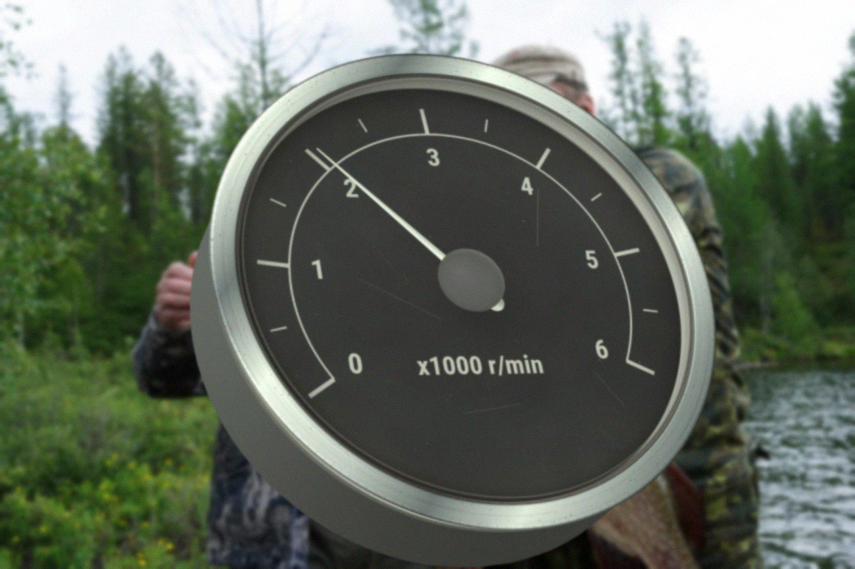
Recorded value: rpm 2000
